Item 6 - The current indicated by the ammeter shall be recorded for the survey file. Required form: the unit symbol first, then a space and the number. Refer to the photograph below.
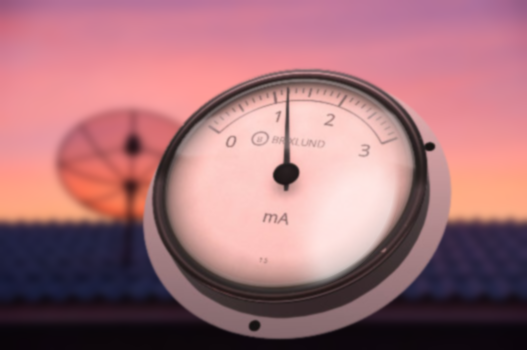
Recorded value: mA 1.2
